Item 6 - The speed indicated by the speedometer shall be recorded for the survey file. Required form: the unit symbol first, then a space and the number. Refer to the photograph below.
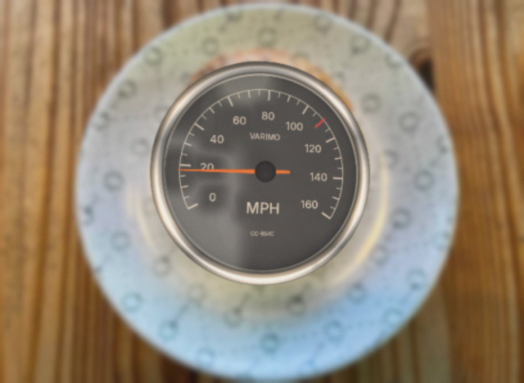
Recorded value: mph 17.5
